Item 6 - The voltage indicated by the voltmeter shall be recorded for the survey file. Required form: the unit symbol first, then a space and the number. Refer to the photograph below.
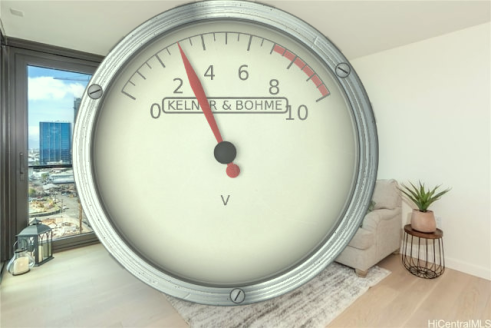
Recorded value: V 3
